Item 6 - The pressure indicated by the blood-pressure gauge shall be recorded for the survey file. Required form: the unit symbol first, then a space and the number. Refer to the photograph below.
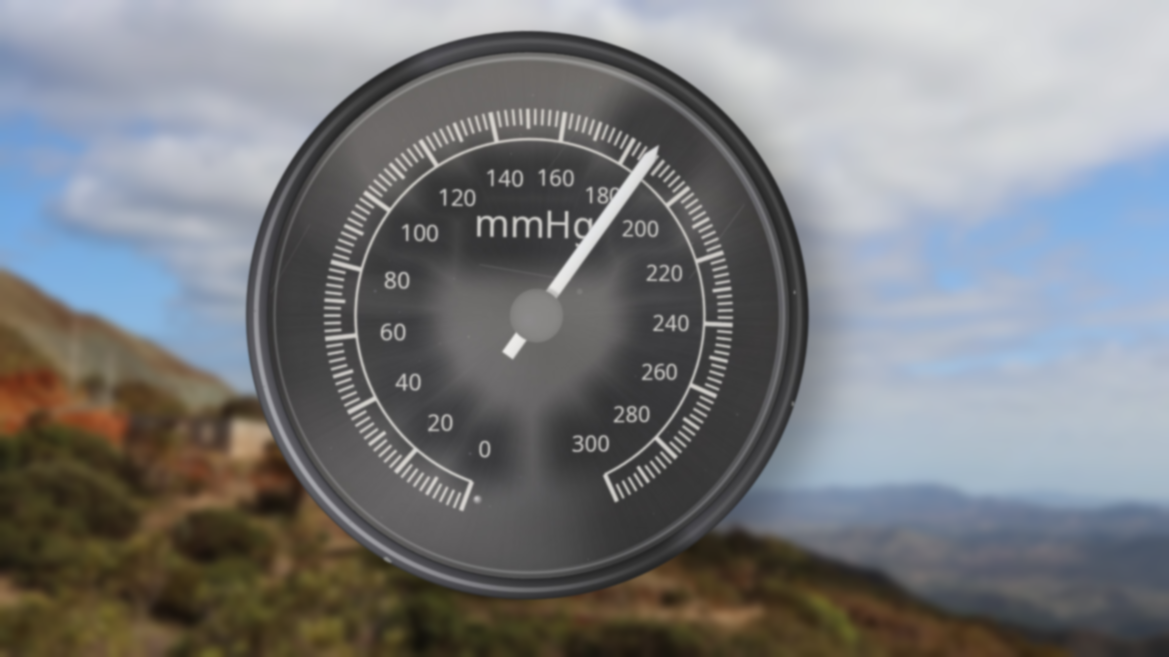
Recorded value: mmHg 186
